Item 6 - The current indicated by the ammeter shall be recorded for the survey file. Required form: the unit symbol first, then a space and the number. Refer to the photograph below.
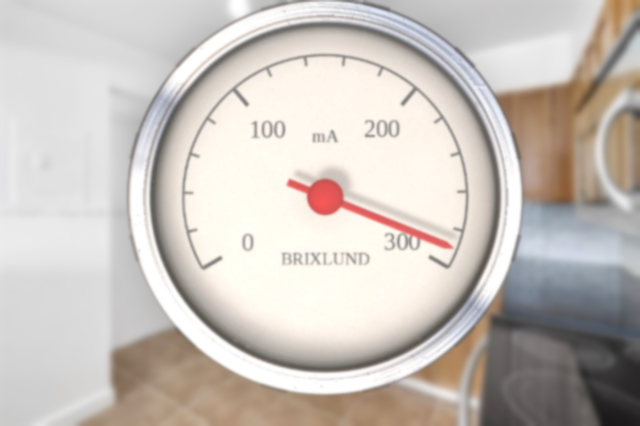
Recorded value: mA 290
